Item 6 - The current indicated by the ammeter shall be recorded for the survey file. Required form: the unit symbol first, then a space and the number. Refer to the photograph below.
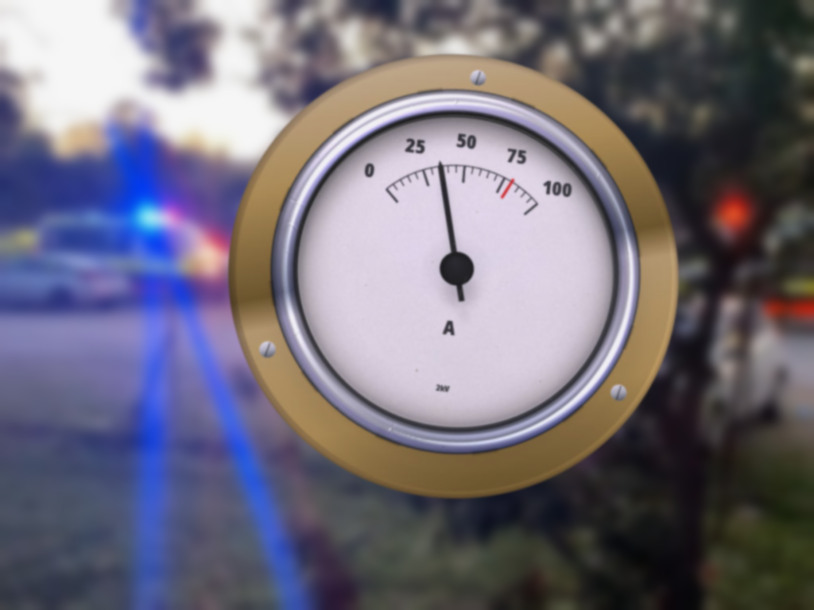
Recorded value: A 35
